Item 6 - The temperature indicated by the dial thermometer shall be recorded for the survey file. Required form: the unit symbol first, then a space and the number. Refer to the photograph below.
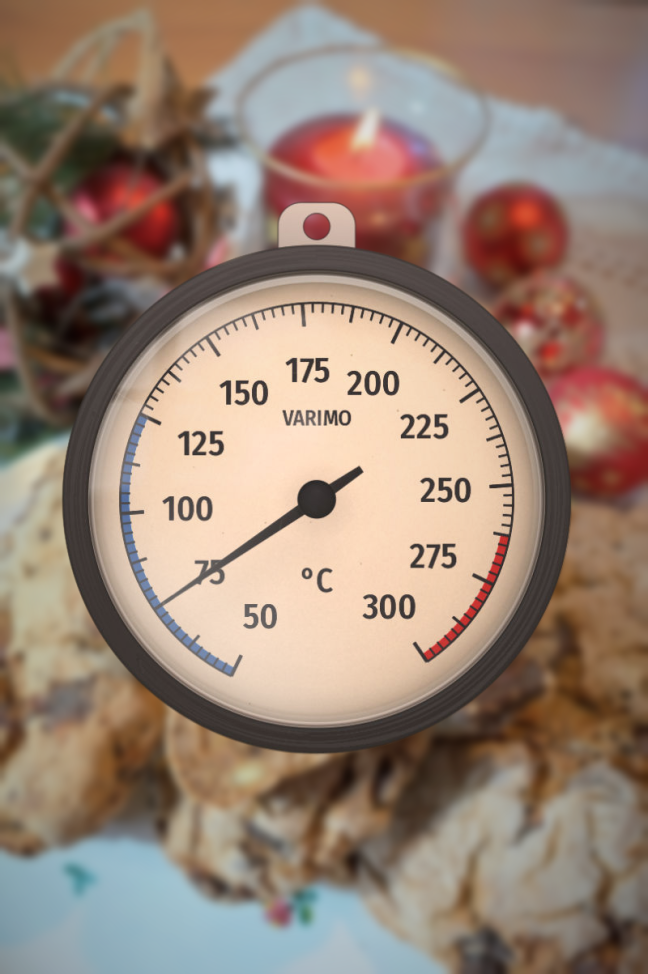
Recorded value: °C 75
